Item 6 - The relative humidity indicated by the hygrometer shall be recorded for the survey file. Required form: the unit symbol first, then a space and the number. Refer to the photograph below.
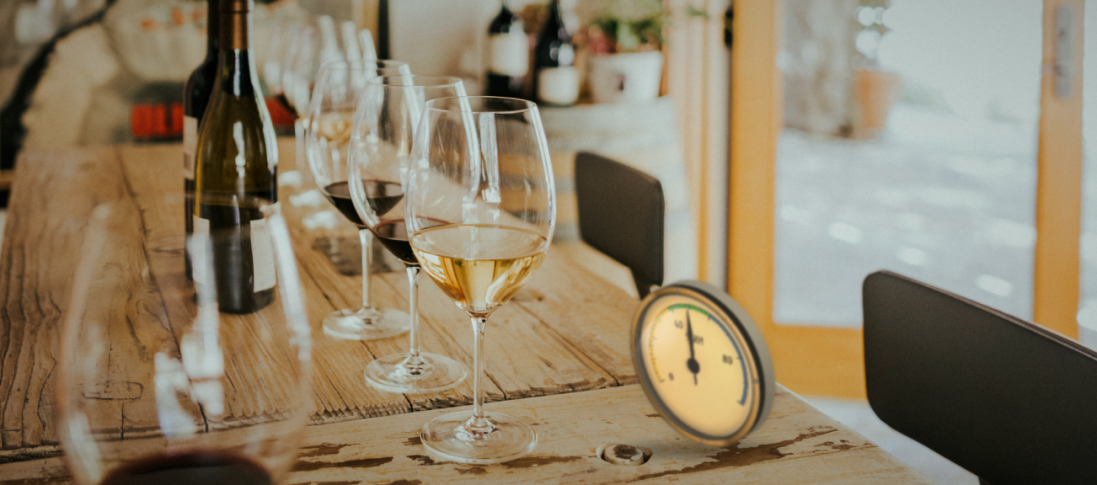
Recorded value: % 50
